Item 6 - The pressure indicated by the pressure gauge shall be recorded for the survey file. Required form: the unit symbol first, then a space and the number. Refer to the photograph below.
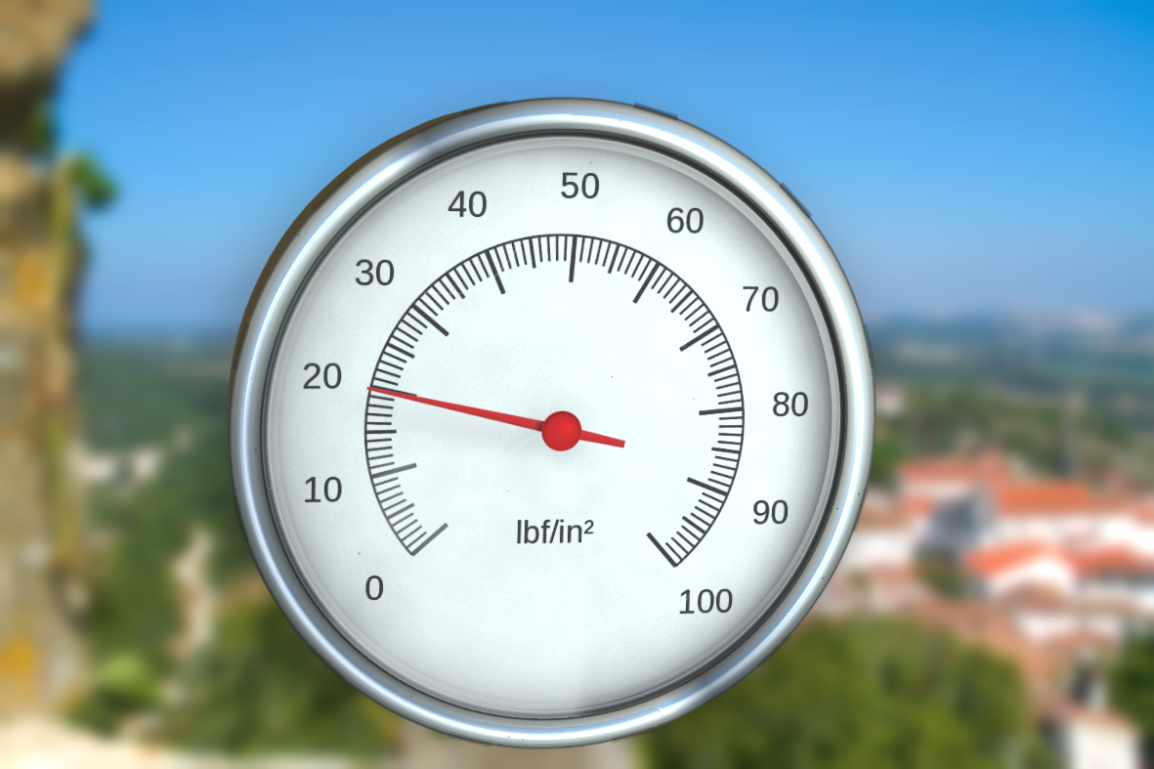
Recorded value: psi 20
